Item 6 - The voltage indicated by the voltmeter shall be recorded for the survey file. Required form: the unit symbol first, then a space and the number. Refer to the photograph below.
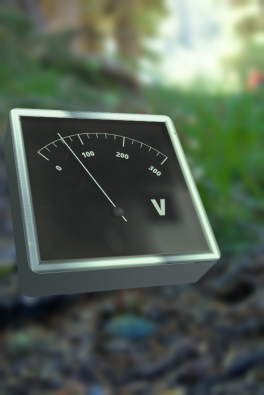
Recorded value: V 60
